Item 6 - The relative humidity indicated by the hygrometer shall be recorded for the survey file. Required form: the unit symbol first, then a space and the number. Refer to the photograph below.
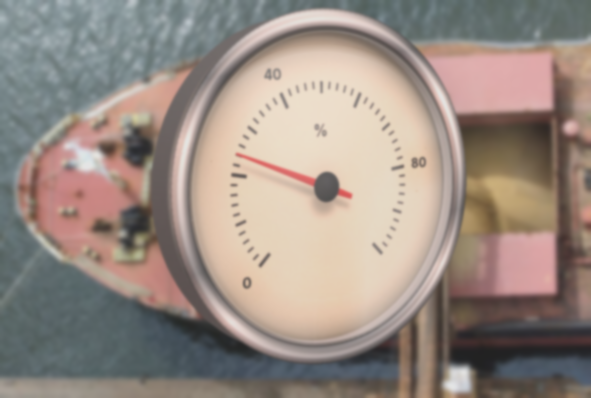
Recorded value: % 24
